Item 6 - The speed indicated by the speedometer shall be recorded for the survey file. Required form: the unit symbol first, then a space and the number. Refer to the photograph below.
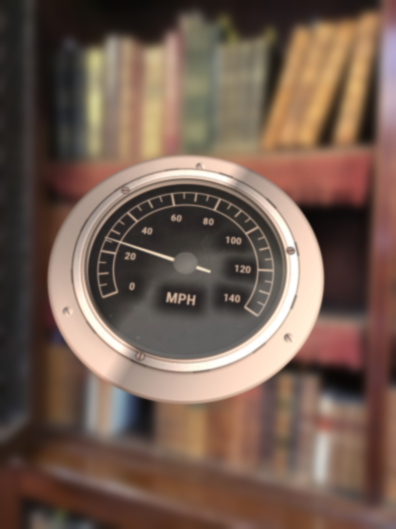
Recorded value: mph 25
